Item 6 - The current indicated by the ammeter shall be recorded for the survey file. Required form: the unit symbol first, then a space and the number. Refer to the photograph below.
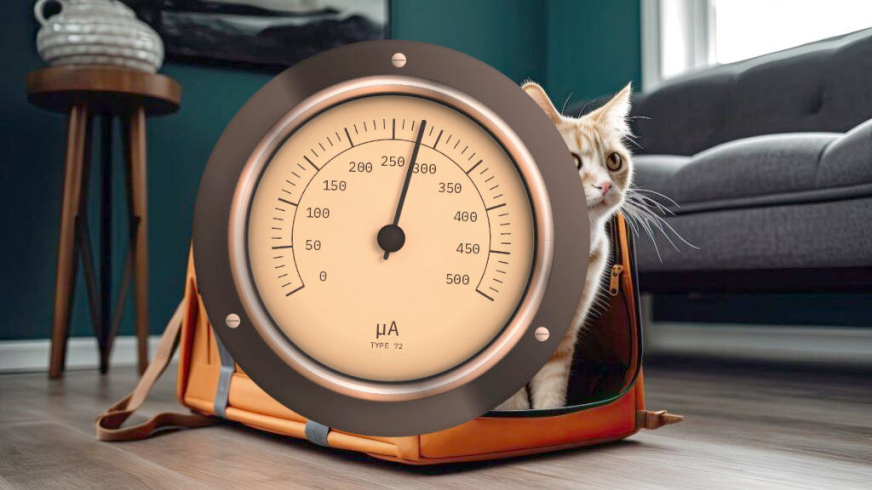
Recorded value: µA 280
